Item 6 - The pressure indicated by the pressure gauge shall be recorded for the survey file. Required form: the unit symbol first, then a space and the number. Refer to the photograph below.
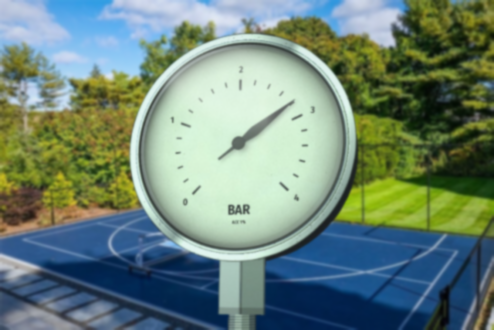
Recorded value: bar 2.8
